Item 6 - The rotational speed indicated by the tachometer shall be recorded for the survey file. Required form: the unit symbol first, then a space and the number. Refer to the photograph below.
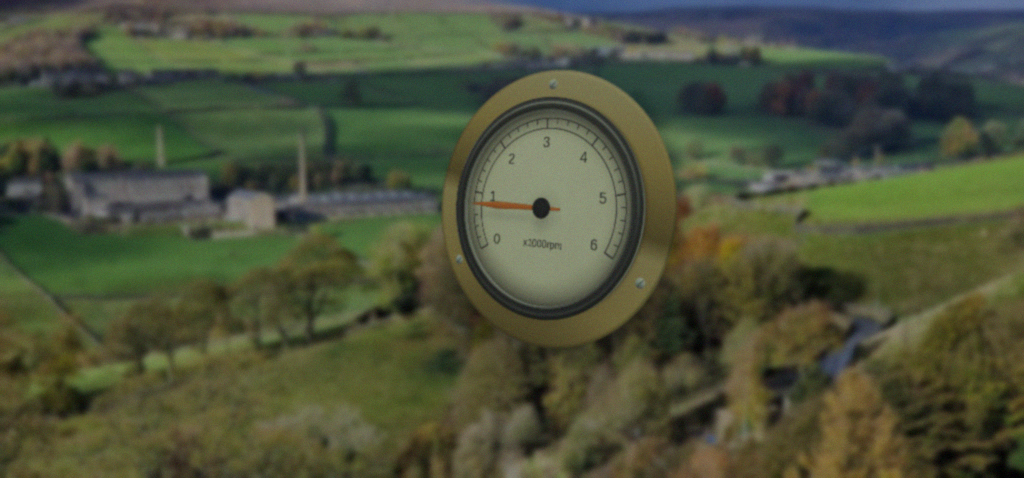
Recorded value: rpm 800
